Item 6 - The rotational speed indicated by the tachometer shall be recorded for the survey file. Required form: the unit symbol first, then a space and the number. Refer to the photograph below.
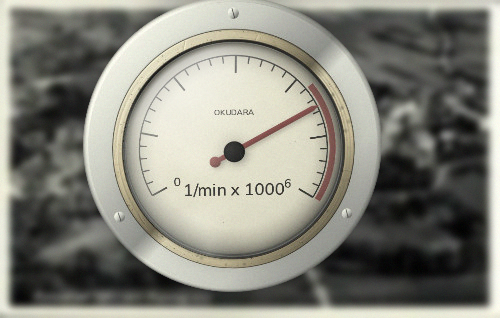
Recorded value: rpm 4500
